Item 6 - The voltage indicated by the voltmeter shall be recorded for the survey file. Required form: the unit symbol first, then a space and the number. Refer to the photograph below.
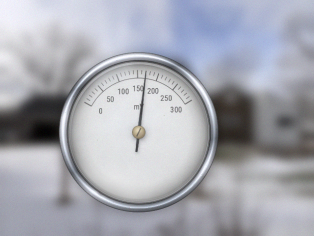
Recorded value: mV 170
